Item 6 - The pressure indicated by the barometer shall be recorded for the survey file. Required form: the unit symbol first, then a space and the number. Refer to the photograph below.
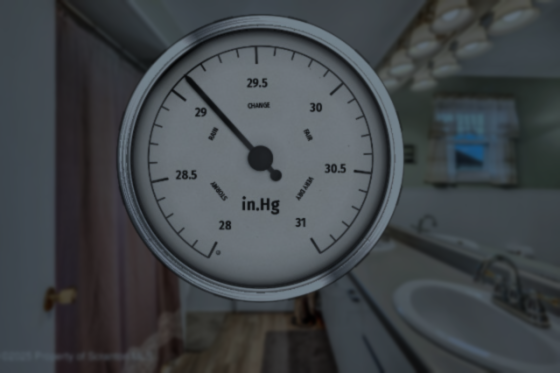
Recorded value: inHg 29.1
